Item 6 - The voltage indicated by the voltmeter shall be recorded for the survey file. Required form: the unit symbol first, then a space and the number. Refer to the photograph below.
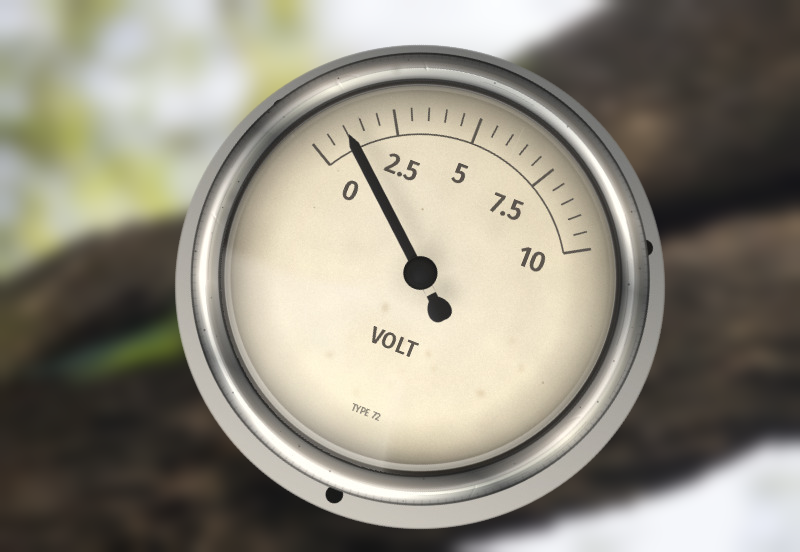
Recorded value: V 1
